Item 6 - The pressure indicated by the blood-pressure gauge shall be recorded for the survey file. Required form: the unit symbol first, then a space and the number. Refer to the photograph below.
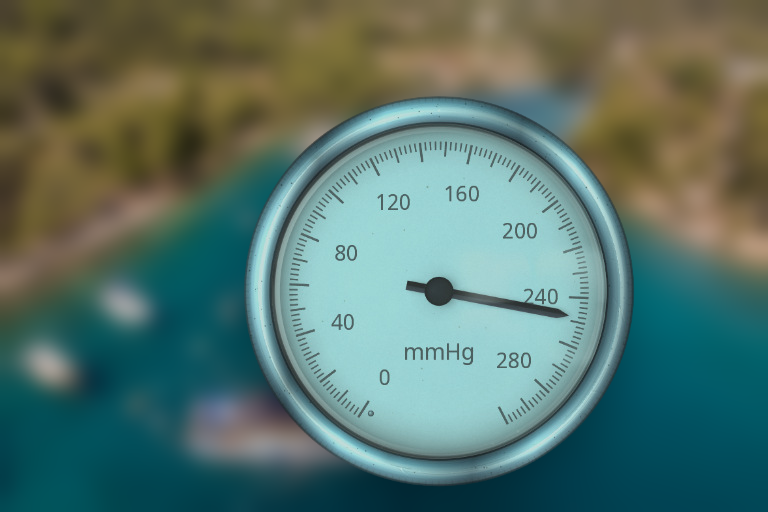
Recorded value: mmHg 248
